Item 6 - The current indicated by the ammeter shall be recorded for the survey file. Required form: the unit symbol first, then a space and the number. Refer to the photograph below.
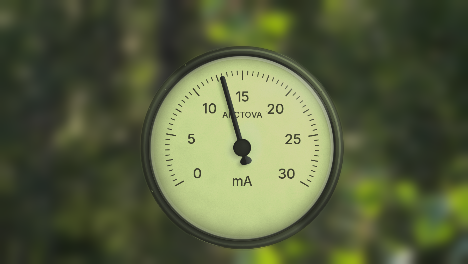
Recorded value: mA 13
